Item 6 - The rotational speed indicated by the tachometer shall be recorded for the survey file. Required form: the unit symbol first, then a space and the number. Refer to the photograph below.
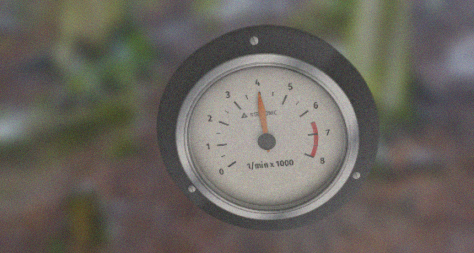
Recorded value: rpm 4000
